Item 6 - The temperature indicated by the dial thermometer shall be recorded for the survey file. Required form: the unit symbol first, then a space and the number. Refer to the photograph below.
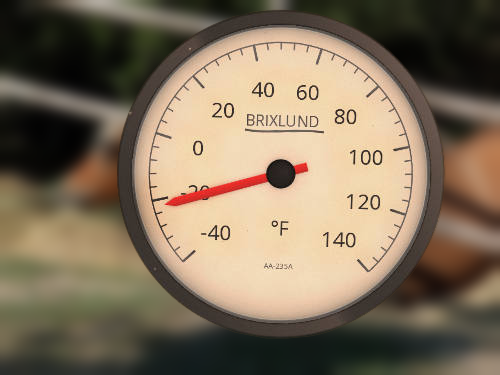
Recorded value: °F -22
